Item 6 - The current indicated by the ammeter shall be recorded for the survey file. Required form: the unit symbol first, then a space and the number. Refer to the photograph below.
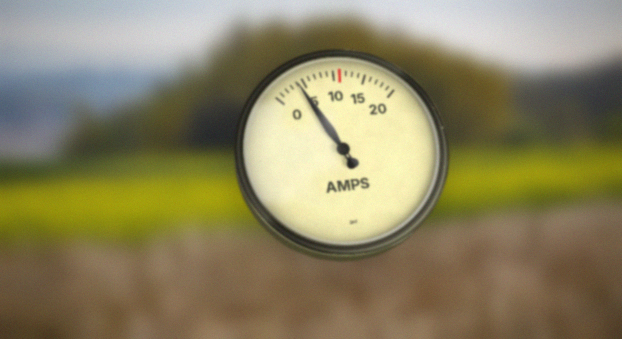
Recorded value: A 4
